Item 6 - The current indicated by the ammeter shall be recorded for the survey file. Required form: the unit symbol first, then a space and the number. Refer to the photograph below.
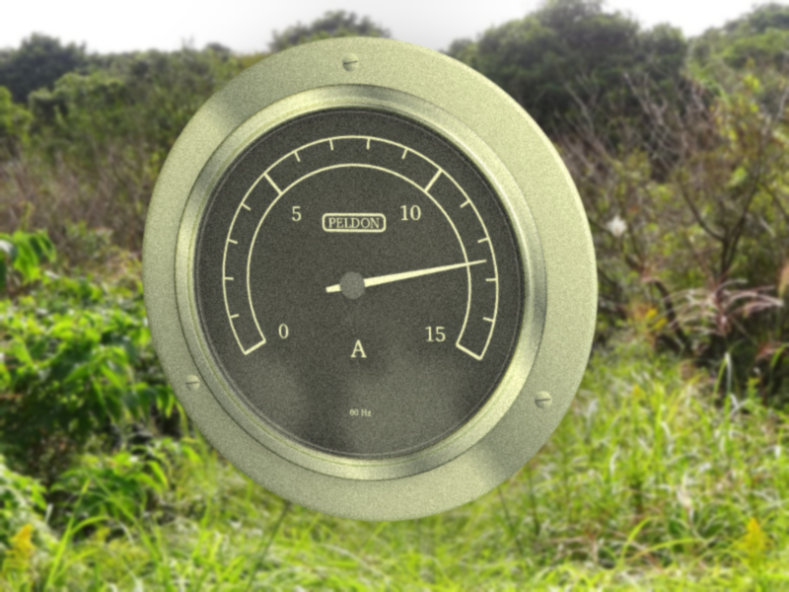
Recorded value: A 12.5
